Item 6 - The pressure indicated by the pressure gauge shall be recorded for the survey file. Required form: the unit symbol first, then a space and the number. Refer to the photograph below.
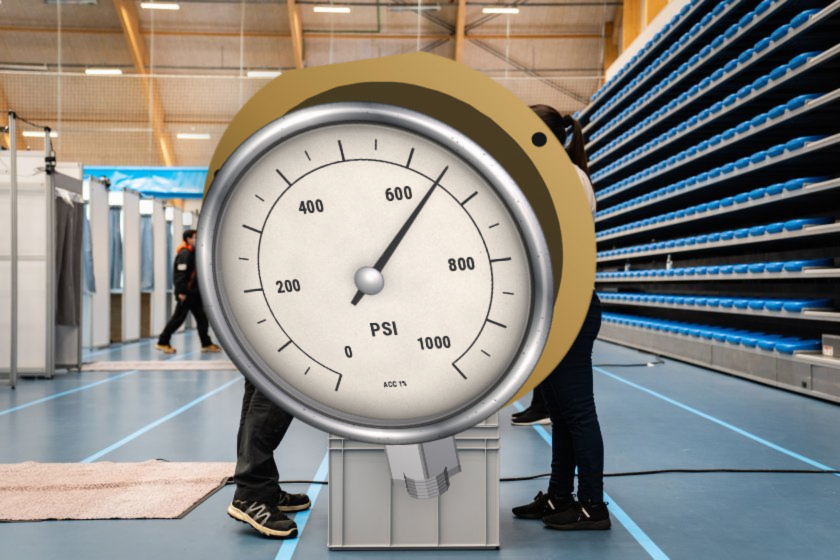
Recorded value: psi 650
